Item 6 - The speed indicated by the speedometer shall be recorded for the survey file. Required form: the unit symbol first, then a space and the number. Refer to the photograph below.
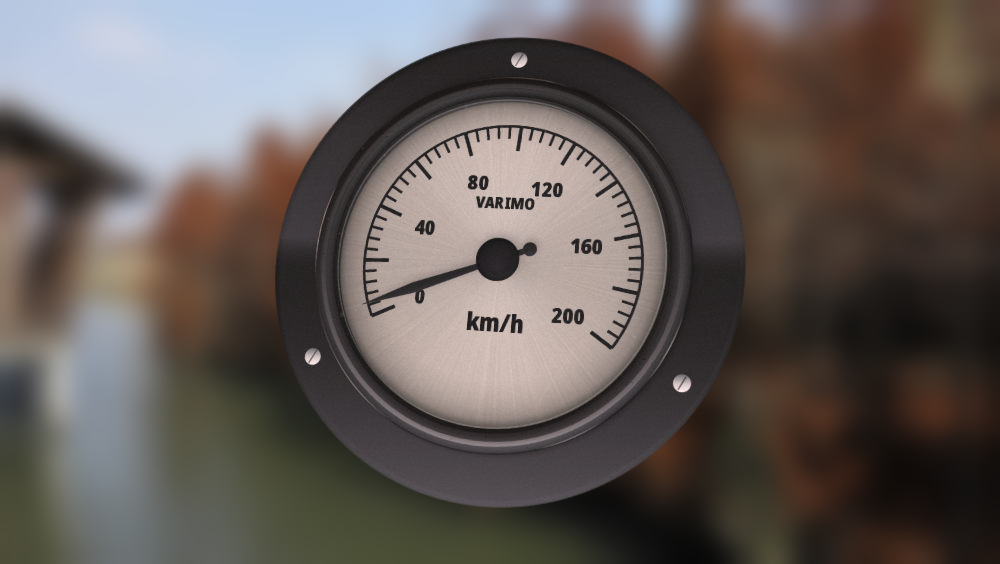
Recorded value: km/h 4
